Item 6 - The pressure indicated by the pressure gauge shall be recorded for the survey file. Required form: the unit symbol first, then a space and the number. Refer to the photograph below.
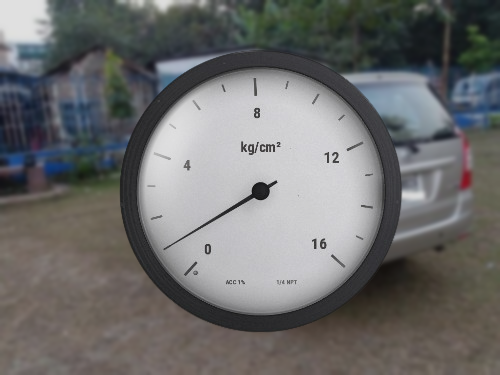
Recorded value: kg/cm² 1
